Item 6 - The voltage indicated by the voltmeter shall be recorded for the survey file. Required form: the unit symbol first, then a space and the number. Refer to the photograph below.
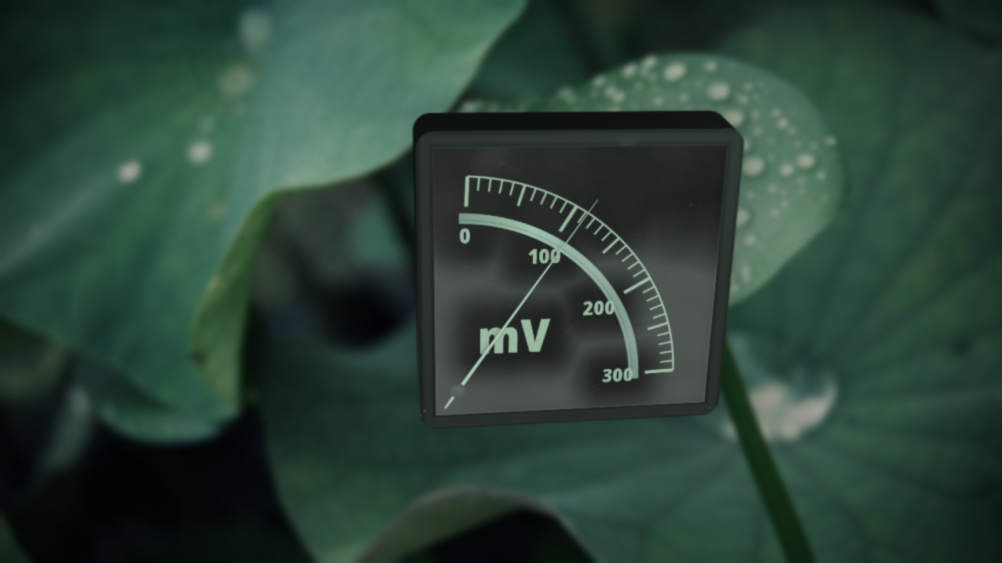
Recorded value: mV 110
